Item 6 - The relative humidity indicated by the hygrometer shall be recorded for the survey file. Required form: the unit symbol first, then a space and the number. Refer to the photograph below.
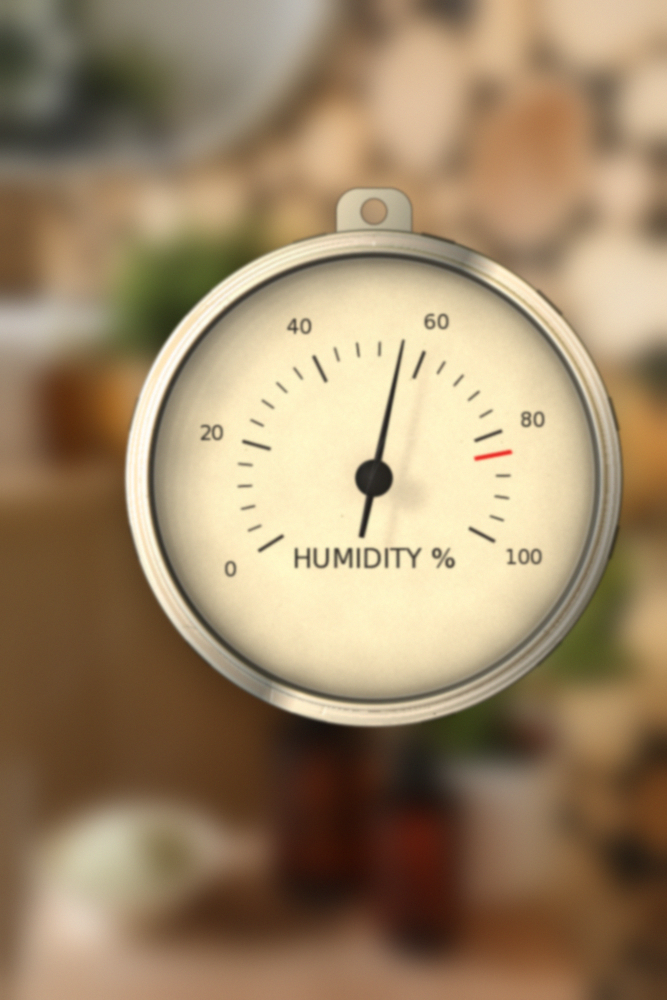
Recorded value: % 56
